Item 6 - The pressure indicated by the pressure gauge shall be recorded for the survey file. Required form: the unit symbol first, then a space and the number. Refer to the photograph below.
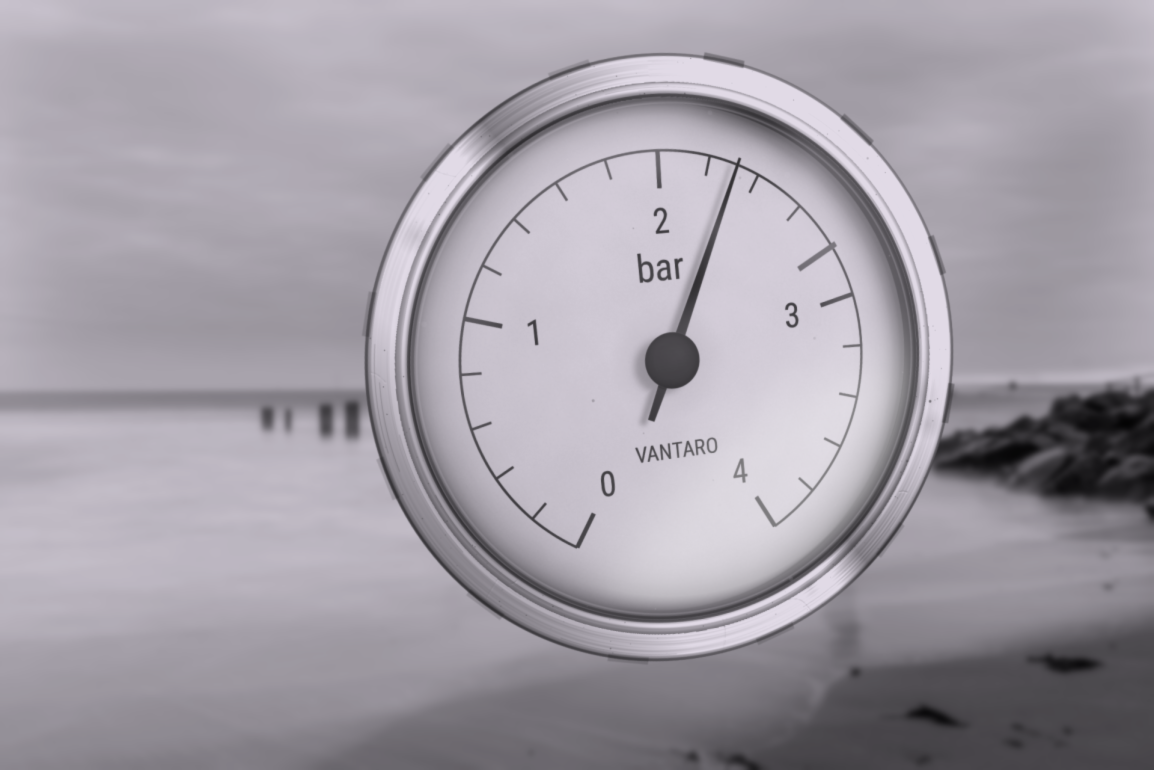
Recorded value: bar 2.3
